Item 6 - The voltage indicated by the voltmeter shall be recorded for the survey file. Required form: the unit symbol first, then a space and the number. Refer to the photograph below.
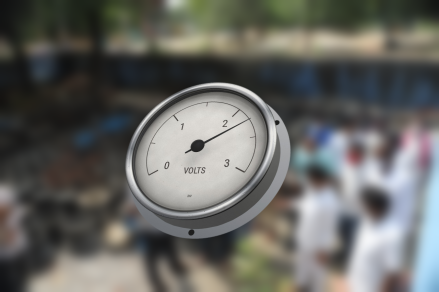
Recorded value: V 2.25
